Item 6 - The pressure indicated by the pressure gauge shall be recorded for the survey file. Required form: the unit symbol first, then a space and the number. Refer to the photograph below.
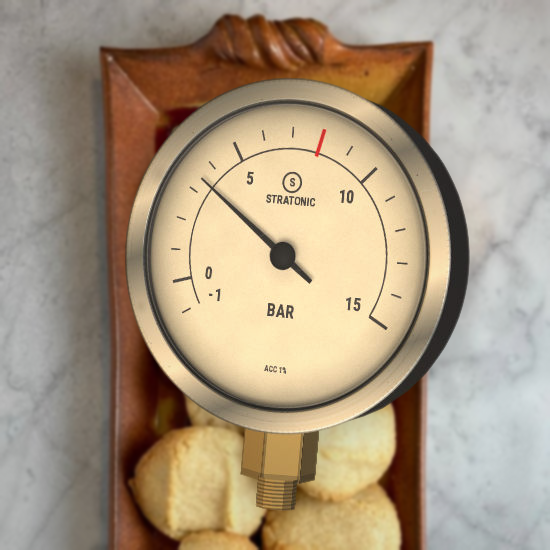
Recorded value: bar 3.5
